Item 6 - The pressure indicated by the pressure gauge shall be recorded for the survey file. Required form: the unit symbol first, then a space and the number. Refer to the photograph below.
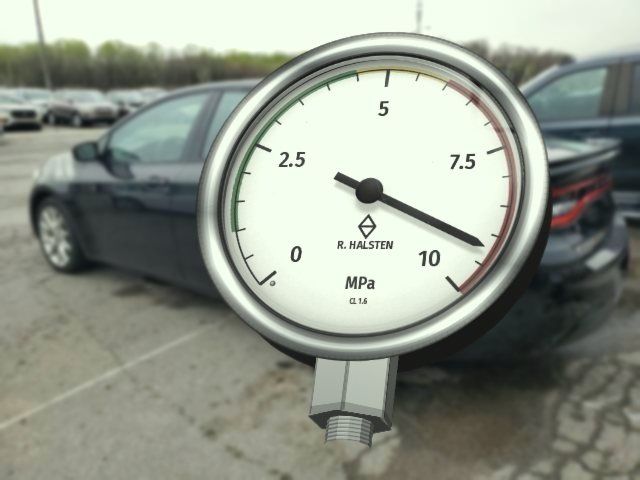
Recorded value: MPa 9.25
